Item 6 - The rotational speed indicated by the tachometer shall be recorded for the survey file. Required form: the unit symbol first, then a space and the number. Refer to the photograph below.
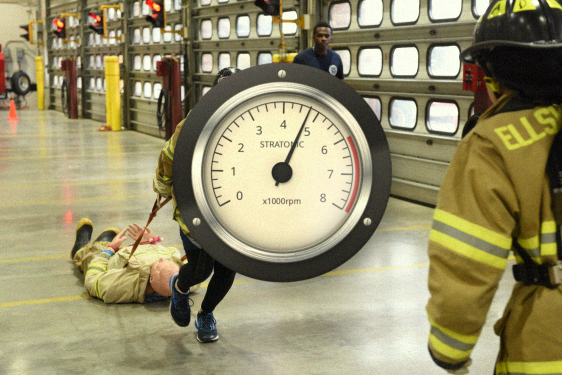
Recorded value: rpm 4750
